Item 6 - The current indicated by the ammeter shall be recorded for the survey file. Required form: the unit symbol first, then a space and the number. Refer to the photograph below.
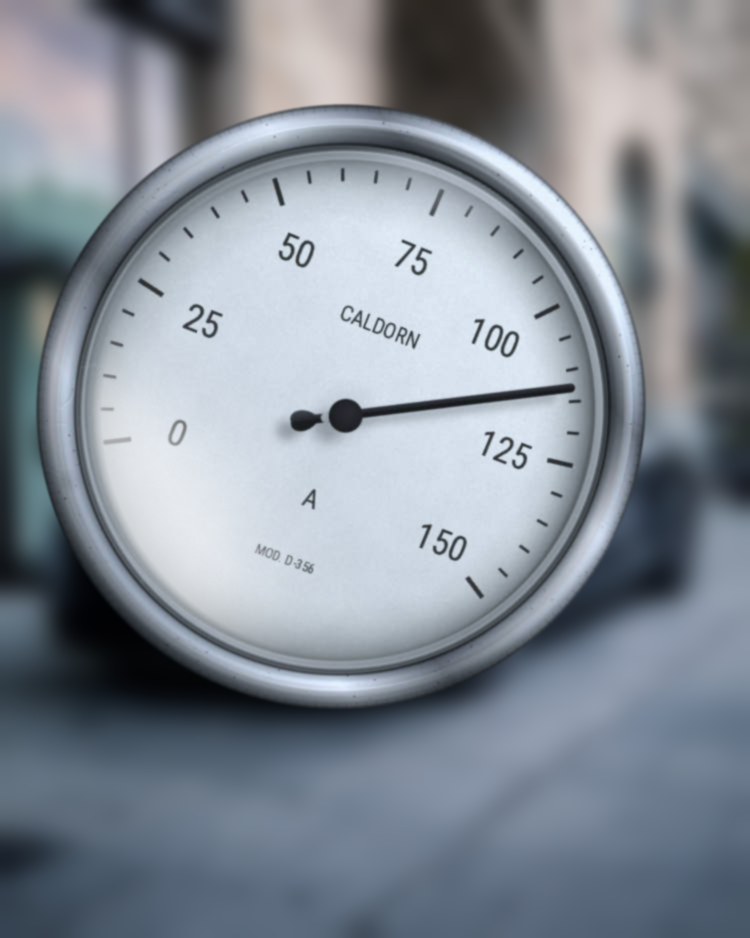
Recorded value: A 112.5
